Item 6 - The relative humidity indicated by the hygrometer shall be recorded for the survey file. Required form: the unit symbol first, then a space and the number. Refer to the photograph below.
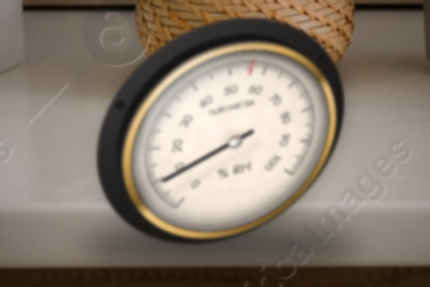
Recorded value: % 10
